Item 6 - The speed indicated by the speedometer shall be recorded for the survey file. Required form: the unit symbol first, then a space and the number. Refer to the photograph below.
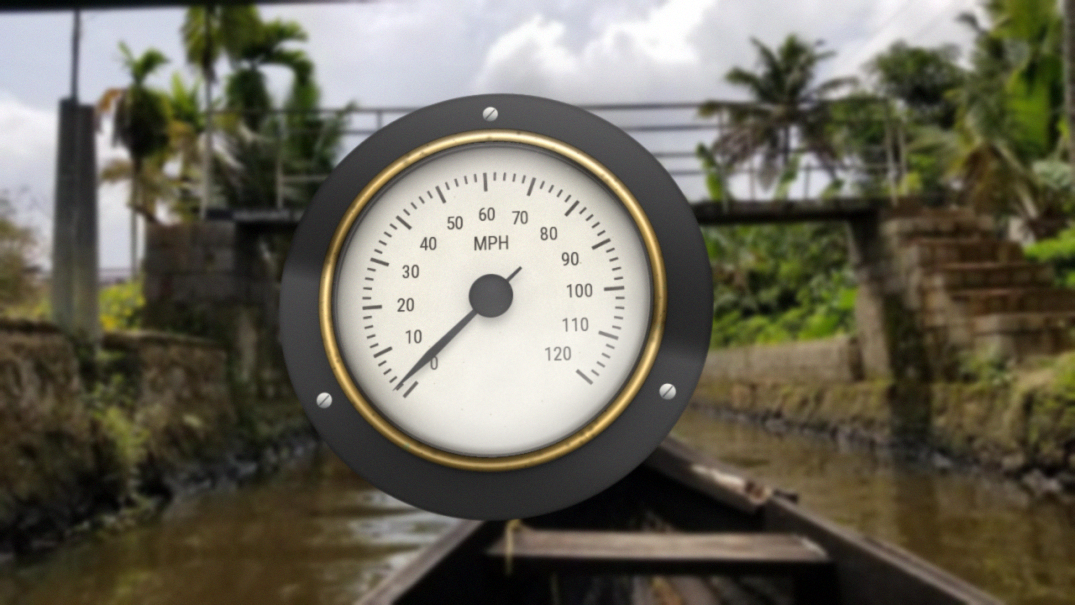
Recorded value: mph 2
